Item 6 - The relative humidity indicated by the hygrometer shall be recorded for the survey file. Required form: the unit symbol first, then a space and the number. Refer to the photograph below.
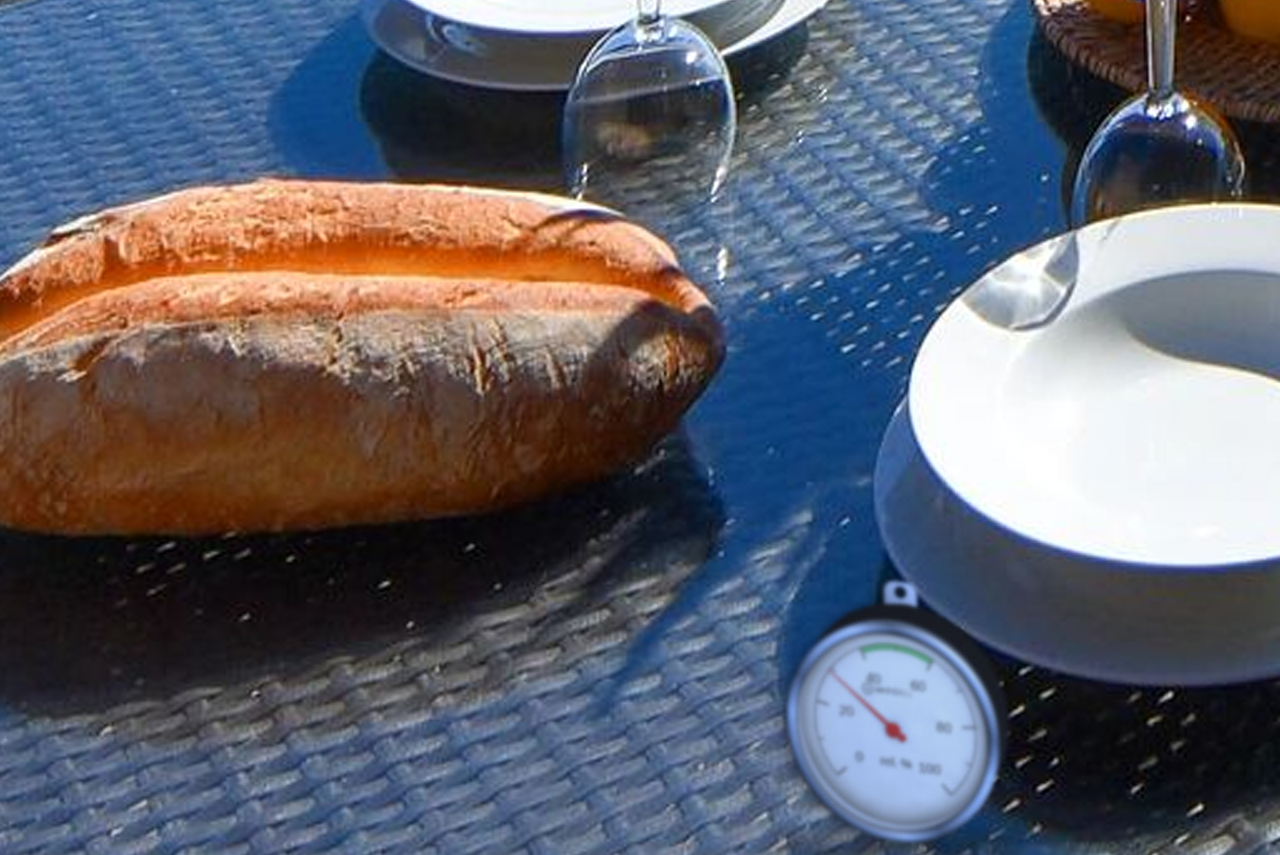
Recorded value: % 30
